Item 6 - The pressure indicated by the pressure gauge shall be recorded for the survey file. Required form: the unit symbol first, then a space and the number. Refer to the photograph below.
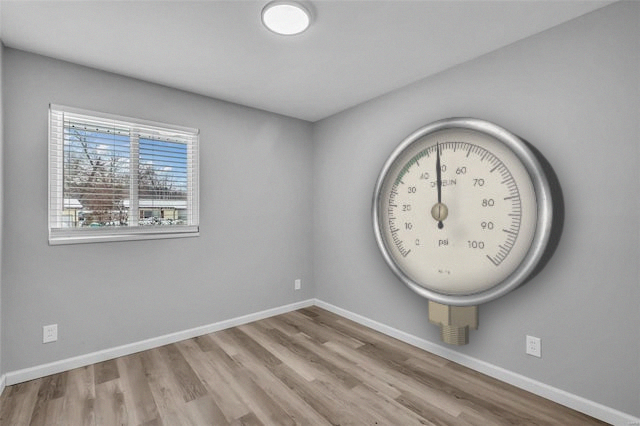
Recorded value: psi 50
